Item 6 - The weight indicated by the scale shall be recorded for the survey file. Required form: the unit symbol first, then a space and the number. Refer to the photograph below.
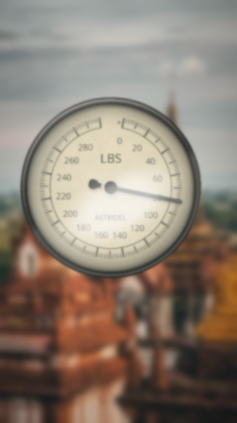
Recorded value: lb 80
